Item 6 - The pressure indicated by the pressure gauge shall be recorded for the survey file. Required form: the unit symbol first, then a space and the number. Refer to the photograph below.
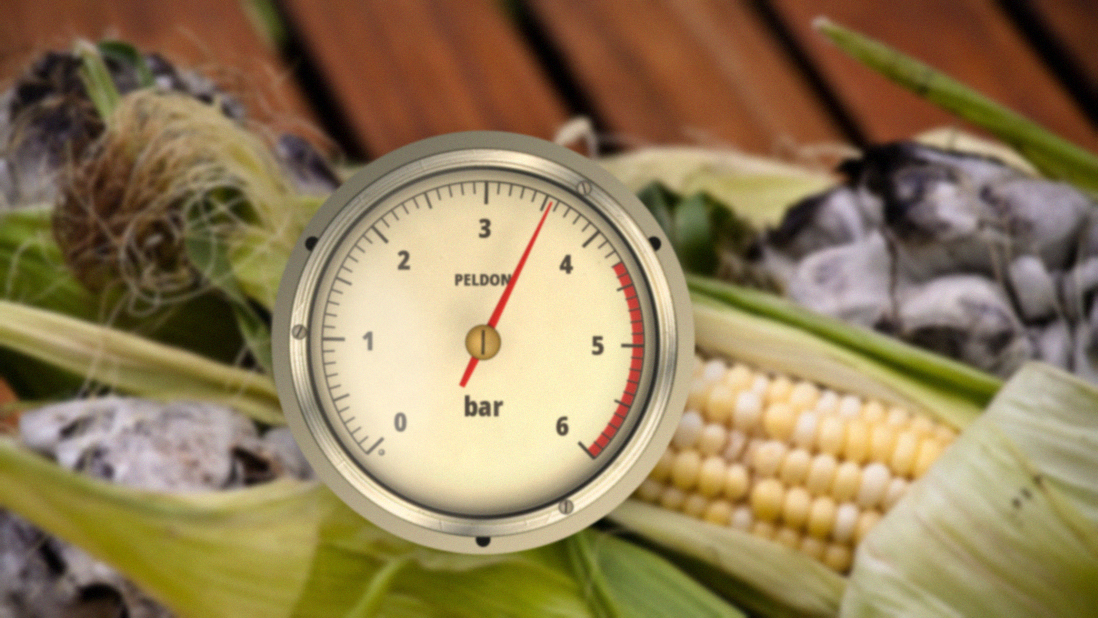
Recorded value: bar 3.55
